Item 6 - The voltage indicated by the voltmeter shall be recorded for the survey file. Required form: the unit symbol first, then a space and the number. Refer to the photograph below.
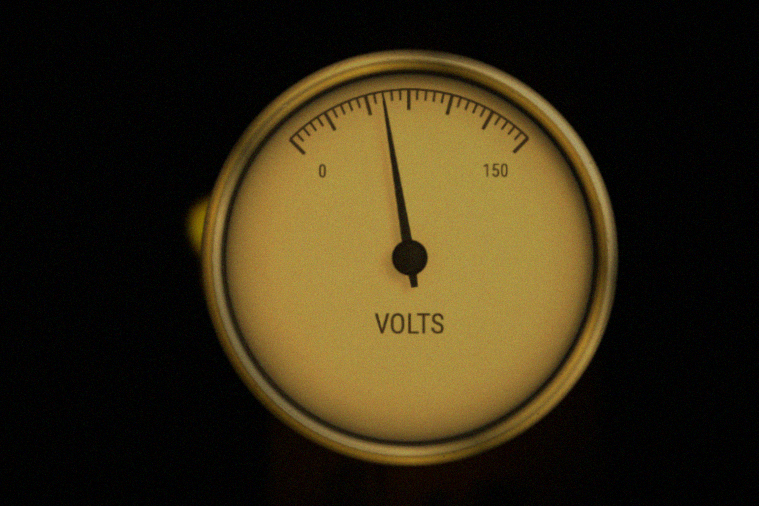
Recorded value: V 60
